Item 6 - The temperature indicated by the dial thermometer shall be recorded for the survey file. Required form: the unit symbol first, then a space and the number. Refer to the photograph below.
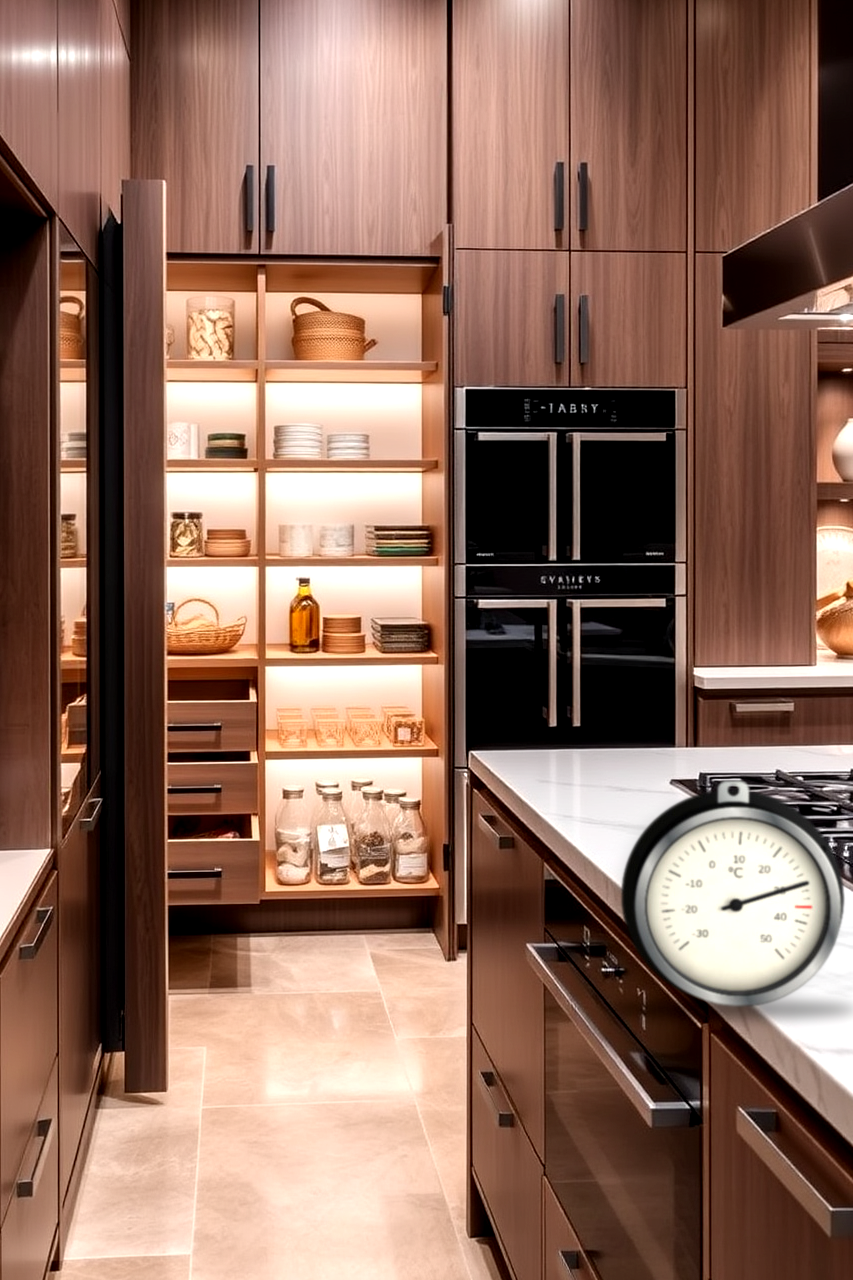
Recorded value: °C 30
